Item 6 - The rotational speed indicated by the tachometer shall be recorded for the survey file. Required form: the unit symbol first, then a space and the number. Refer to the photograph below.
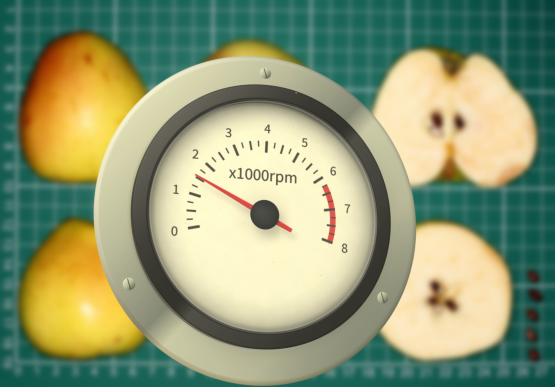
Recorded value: rpm 1500
